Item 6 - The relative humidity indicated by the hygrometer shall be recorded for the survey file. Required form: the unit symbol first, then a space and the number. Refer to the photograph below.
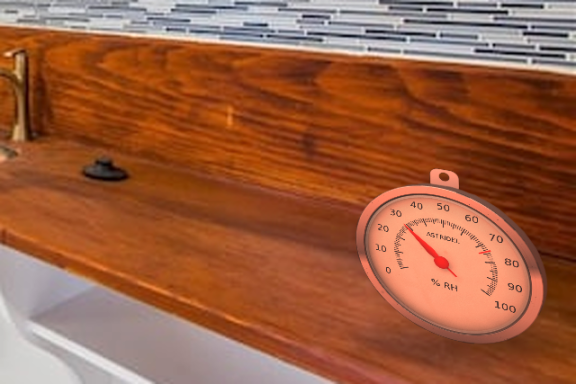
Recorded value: % 30
